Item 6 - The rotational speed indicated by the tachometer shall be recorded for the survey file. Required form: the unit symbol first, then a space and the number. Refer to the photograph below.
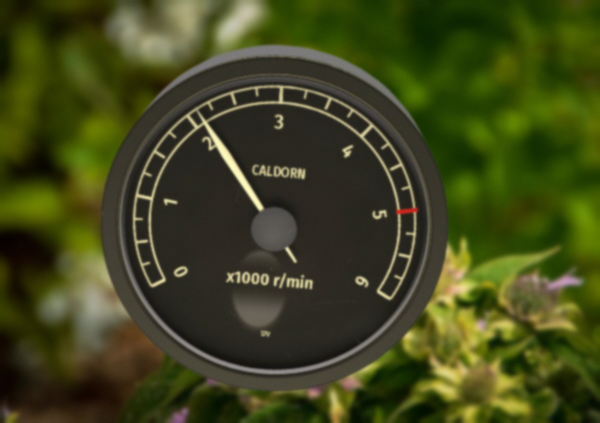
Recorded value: rpm 2125
